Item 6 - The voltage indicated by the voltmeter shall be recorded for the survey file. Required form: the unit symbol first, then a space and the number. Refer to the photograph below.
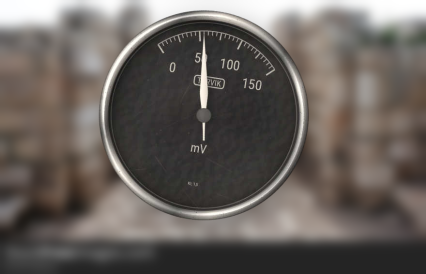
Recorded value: mV 55
